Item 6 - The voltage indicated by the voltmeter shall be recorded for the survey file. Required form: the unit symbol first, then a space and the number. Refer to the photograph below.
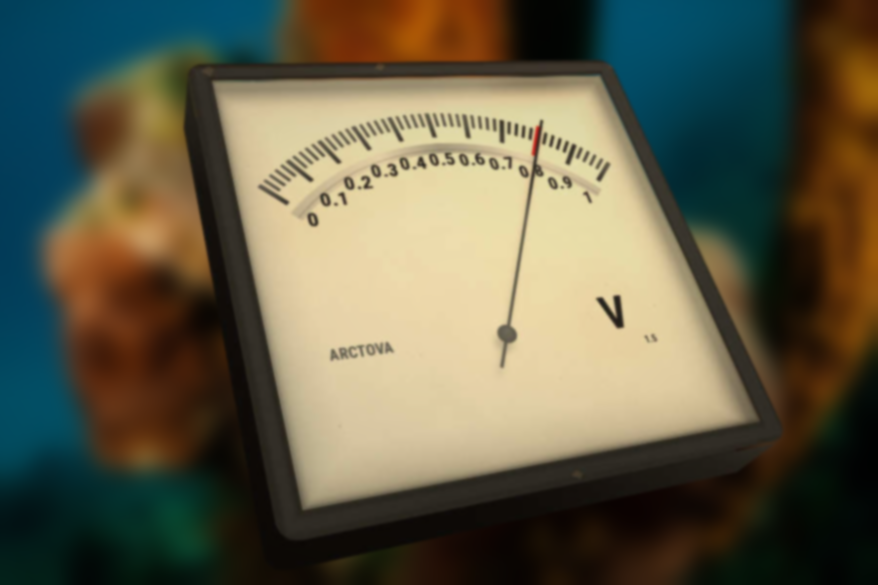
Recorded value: V 0.8
